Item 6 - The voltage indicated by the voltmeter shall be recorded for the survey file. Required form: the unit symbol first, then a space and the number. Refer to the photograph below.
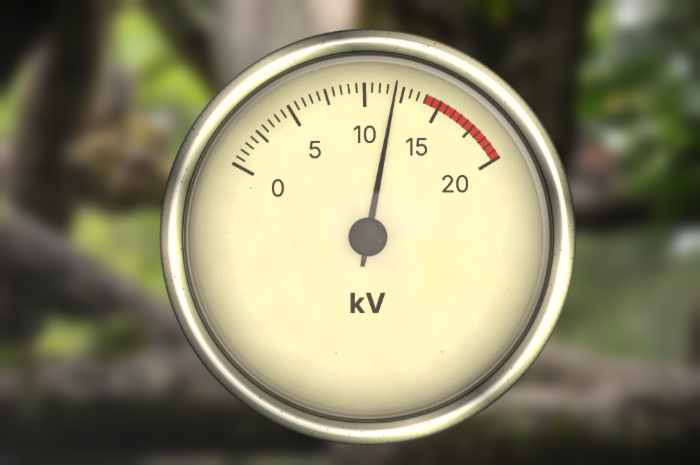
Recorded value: kV 12
